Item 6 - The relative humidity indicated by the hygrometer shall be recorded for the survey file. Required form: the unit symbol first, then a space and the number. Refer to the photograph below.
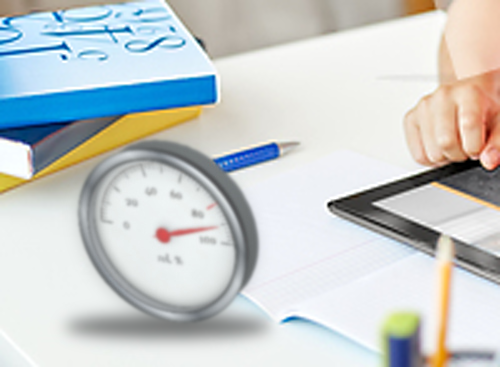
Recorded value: % 90
